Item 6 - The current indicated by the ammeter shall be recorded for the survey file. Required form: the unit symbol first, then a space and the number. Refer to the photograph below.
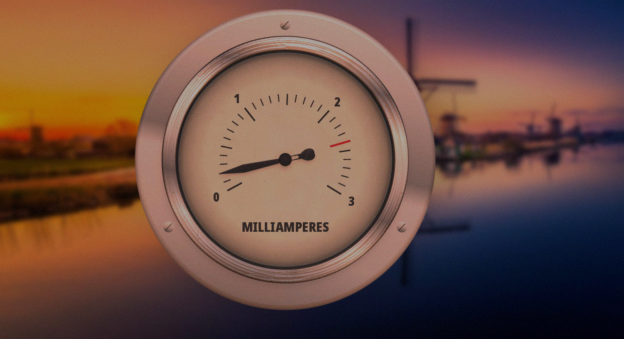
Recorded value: mA 0.2
